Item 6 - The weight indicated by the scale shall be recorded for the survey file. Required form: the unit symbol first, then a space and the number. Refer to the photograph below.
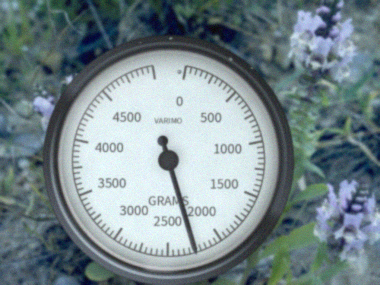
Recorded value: g 2250
